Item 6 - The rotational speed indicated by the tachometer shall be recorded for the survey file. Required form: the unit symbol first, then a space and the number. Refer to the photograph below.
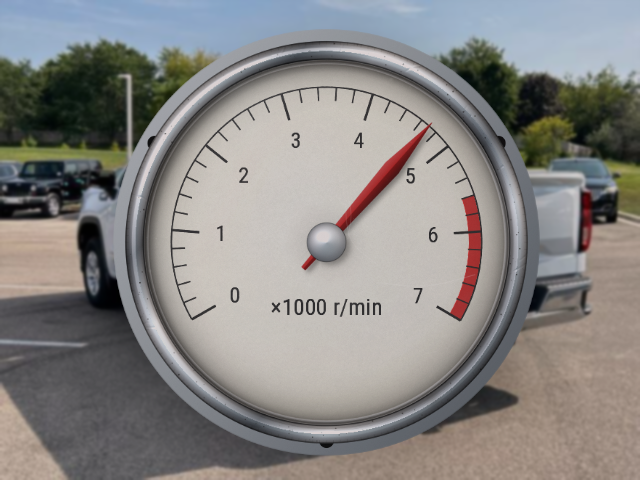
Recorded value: rpm 4700
